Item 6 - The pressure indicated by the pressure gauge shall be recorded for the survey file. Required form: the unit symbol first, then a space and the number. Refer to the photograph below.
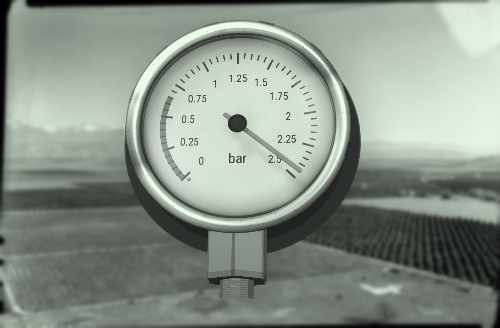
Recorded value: bar 2.45
